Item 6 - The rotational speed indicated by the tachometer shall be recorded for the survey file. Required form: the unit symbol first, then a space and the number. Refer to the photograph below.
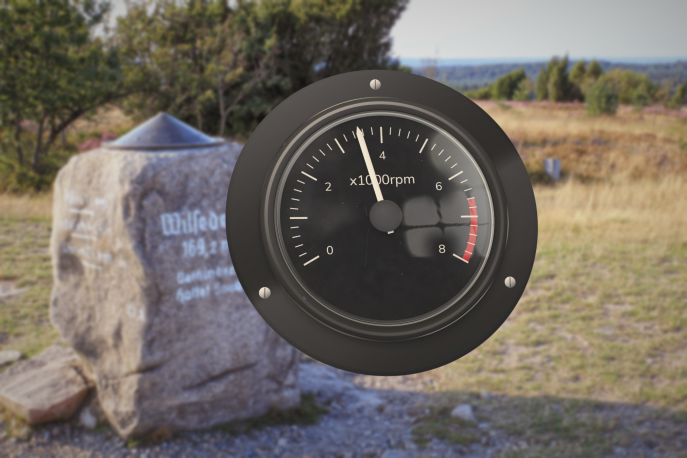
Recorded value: rpm 3500
